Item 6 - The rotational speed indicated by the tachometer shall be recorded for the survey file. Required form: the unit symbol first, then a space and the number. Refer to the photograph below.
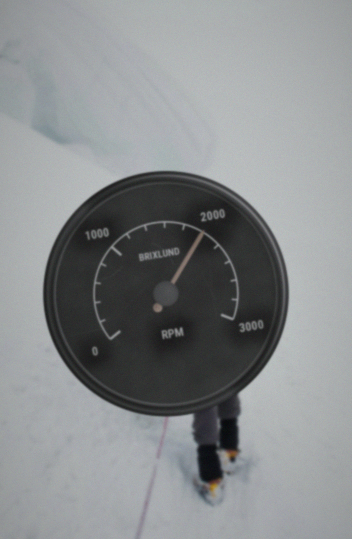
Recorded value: rpm 2000
